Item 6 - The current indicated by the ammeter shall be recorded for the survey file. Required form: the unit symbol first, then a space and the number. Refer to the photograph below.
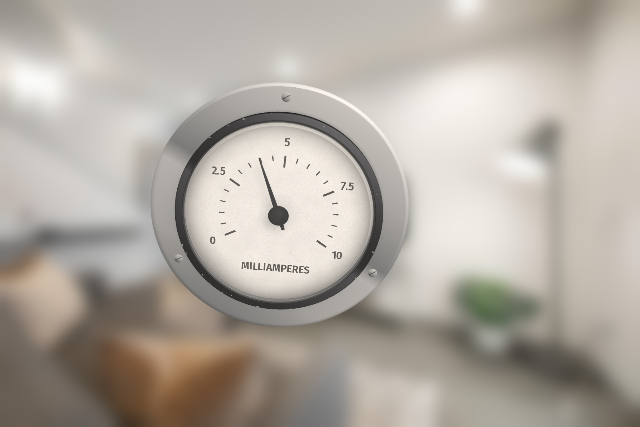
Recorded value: mA 4
